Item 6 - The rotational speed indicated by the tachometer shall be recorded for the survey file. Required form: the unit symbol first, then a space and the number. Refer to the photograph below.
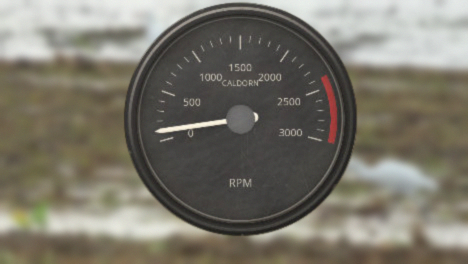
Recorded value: rpm 100
